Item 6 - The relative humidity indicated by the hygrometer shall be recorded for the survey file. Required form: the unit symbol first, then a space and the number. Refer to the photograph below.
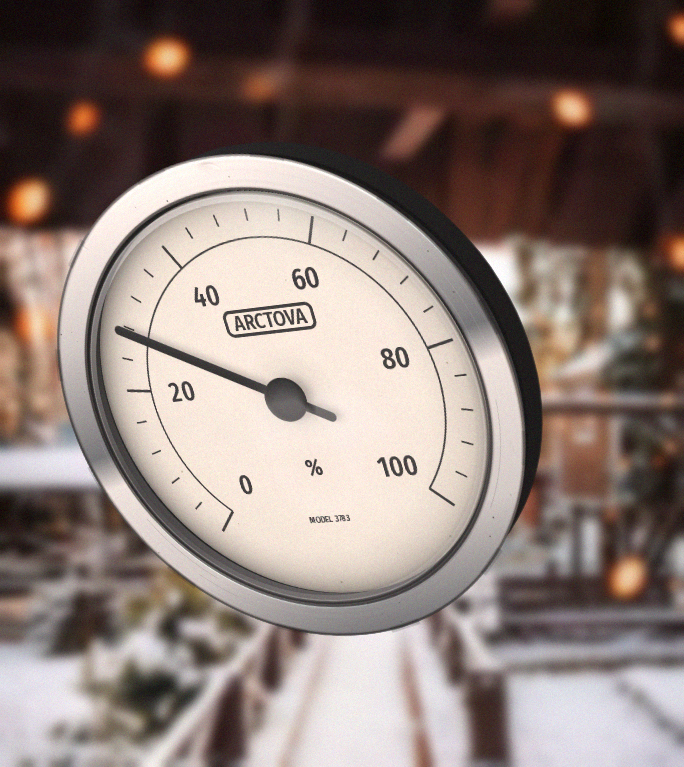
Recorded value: % 28
